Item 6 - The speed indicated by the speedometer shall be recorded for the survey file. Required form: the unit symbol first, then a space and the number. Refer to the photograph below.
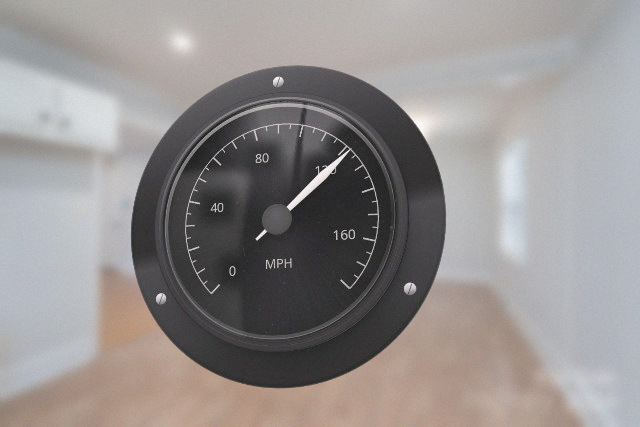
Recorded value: mph 122.5
